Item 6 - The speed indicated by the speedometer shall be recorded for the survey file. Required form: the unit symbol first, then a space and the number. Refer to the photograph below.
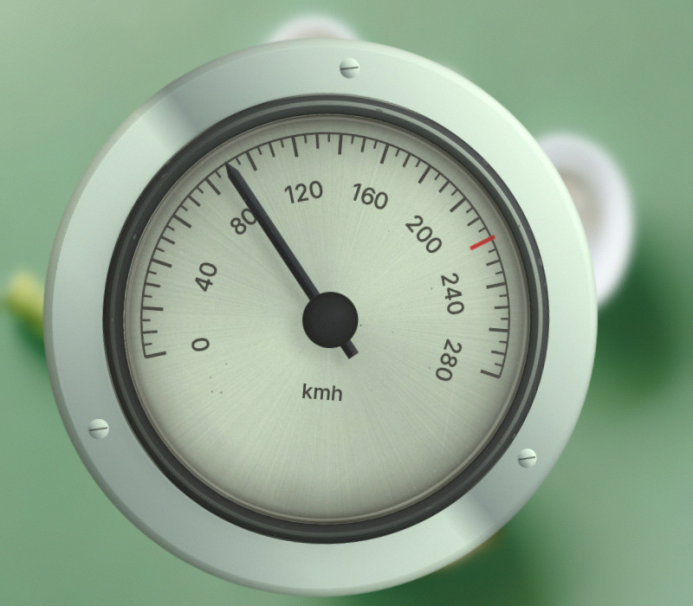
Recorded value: km/h 90
